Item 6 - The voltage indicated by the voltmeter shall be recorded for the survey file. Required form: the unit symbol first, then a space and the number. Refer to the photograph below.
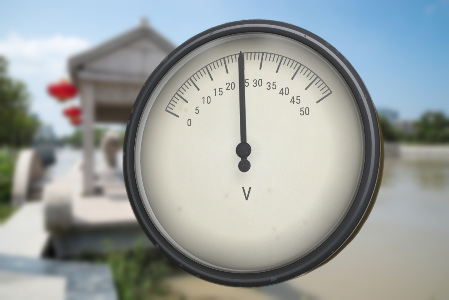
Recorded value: V 25
